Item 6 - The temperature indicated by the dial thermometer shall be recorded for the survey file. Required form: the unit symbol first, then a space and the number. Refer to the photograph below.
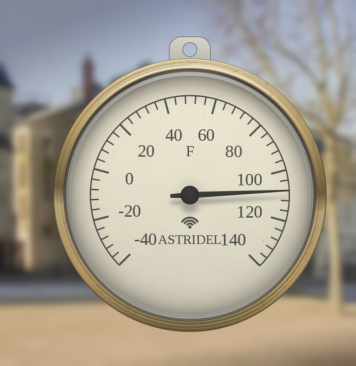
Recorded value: °F 108
